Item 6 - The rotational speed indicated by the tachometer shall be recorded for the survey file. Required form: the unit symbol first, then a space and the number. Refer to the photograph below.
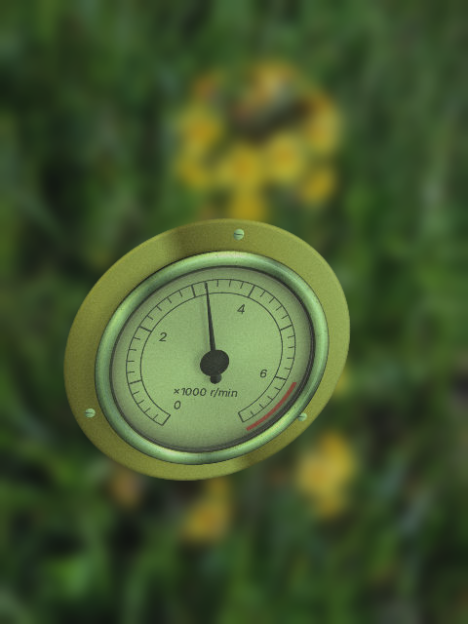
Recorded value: rpm 3200
